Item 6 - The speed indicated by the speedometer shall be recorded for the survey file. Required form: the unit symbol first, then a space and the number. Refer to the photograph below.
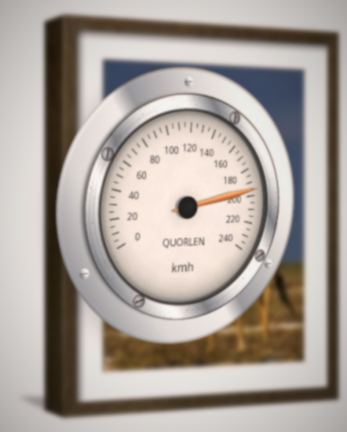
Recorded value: km/h 195
